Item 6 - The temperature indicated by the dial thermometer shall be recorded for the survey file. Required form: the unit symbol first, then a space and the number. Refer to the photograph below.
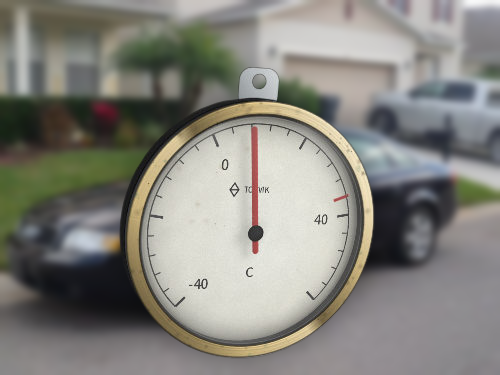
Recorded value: °C 8
